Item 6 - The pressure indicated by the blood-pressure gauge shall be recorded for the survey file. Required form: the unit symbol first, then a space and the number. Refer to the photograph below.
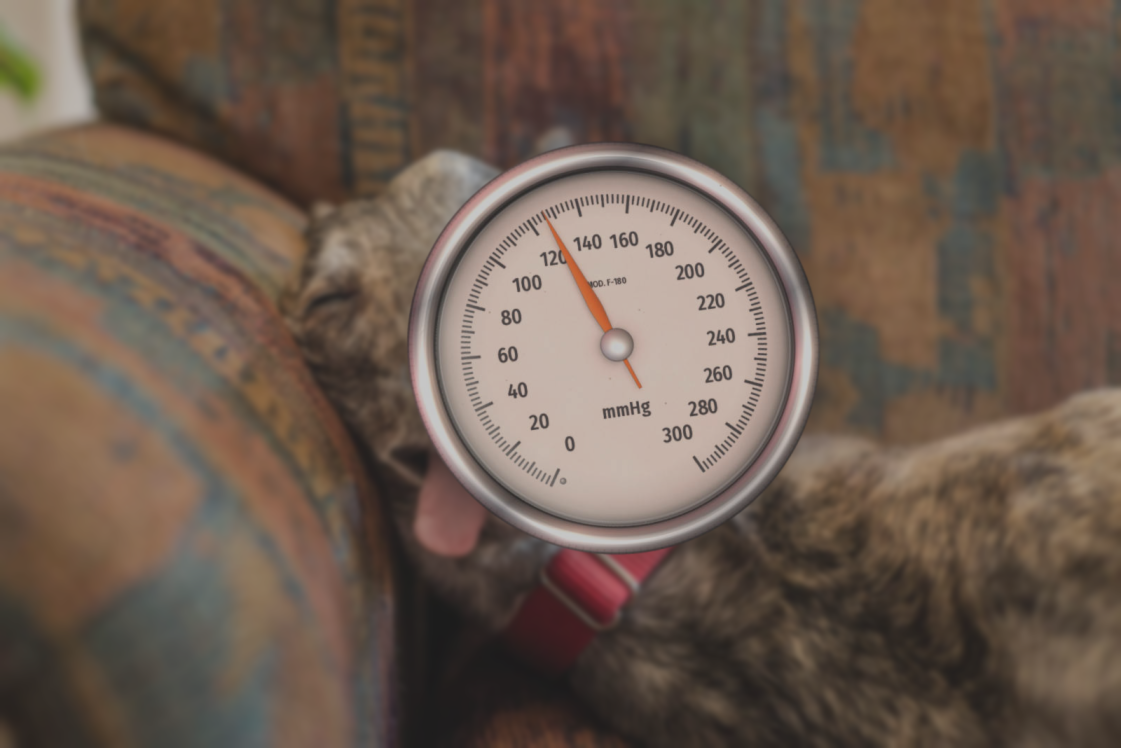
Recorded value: mmHg 126
